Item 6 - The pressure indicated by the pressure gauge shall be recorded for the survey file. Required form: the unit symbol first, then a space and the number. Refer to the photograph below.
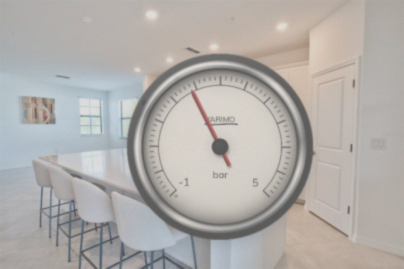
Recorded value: bar 1.4
